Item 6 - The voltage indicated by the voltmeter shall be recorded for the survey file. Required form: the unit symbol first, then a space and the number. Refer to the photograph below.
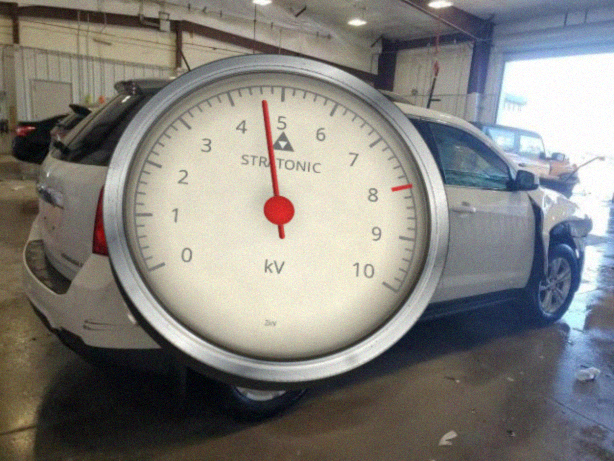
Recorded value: kV 4.6
